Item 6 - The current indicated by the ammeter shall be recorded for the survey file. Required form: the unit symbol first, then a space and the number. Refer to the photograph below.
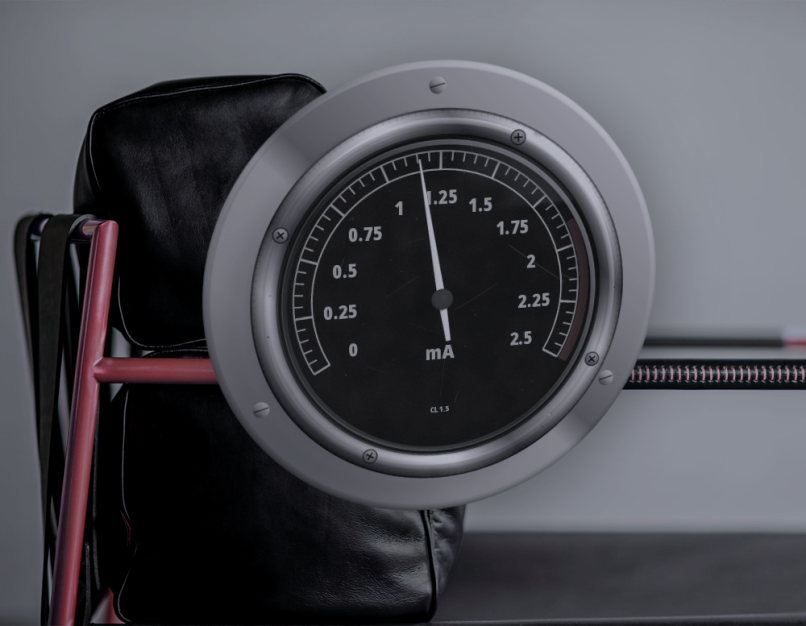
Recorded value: mA 1.15
